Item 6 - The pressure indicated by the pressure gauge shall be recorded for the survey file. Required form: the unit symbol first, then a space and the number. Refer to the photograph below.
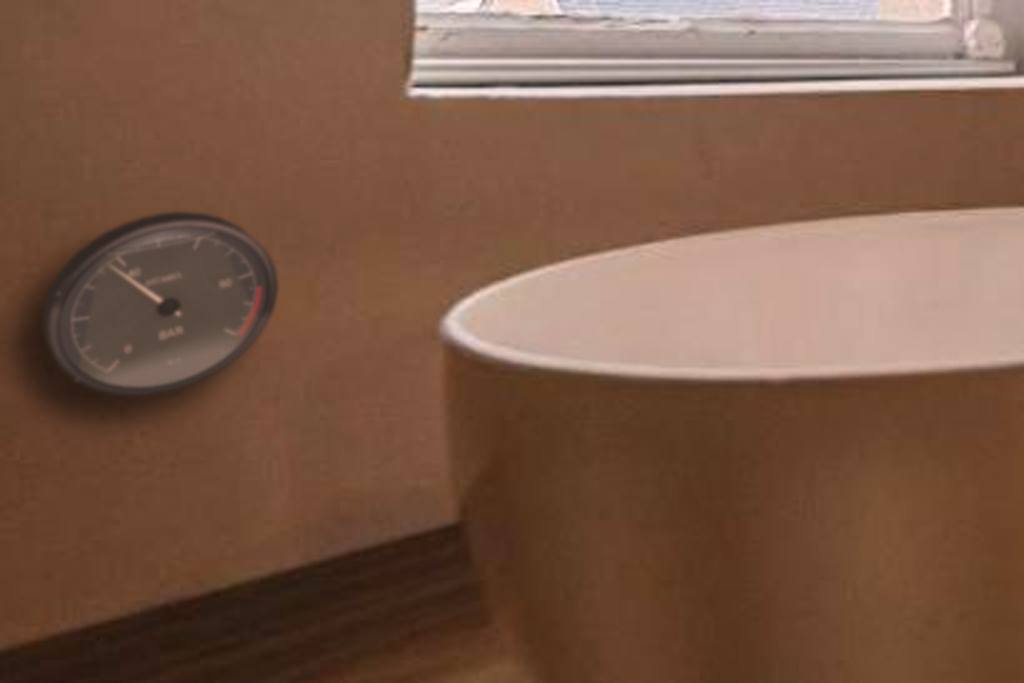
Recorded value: bar 37.5
